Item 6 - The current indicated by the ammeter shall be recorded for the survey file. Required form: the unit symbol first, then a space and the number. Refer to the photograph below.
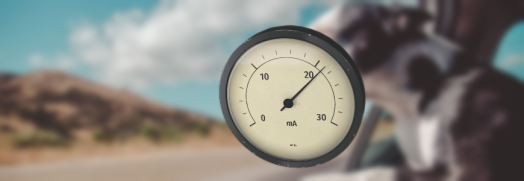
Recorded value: mA 21
